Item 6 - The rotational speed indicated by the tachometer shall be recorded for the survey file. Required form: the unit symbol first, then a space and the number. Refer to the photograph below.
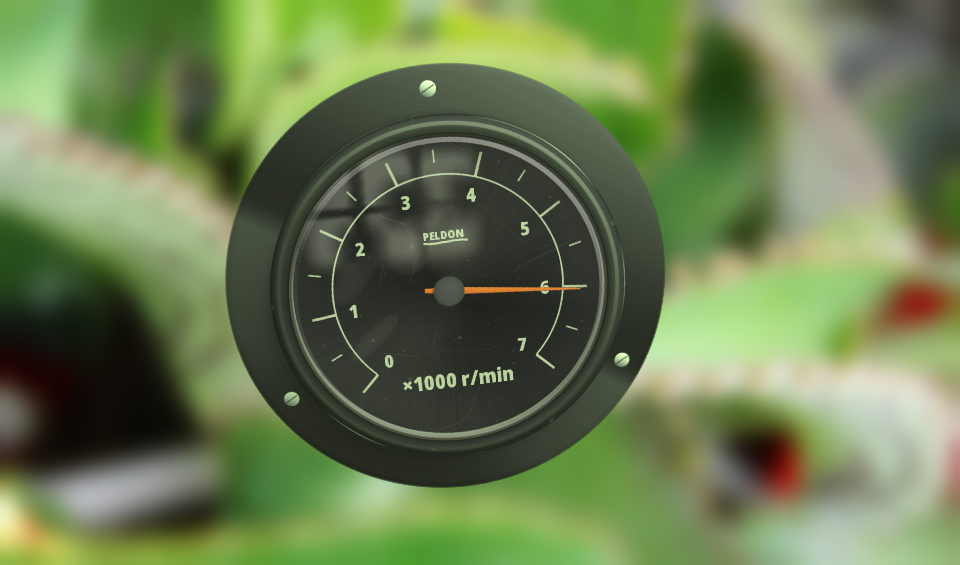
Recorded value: rpm 6000
